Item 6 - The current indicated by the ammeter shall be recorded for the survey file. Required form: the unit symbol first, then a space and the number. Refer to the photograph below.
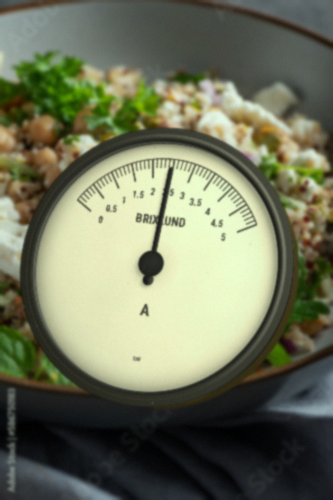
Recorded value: A 2.5
